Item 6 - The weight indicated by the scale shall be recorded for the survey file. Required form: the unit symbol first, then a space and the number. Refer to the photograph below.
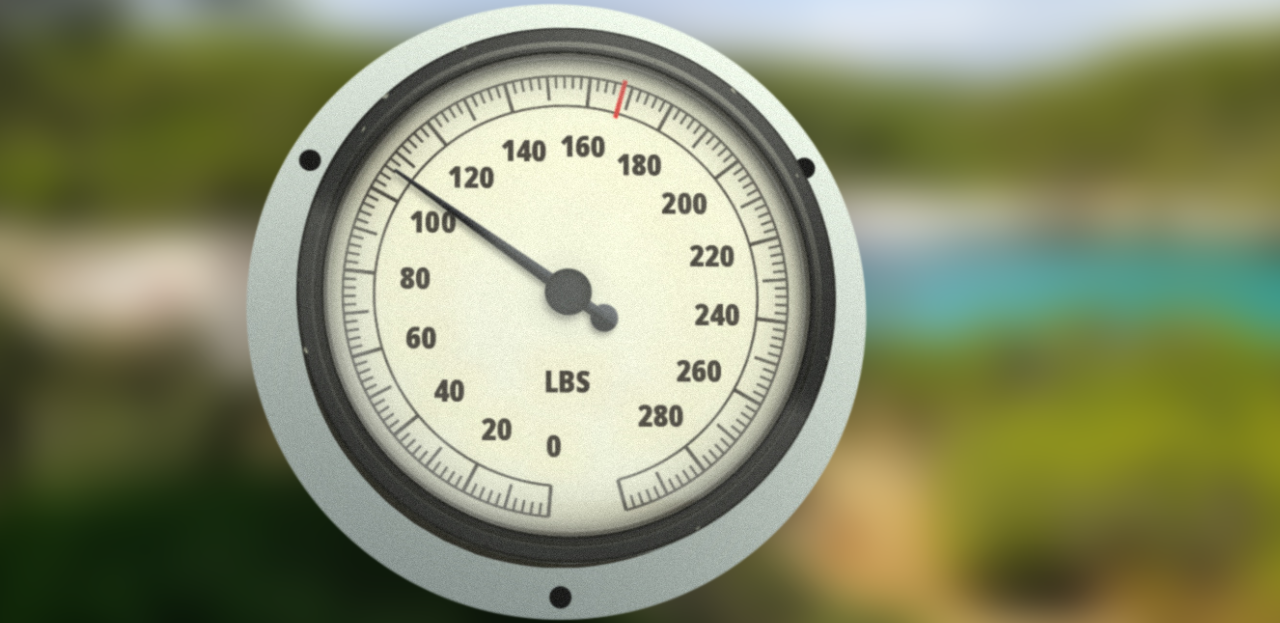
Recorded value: lb 106
